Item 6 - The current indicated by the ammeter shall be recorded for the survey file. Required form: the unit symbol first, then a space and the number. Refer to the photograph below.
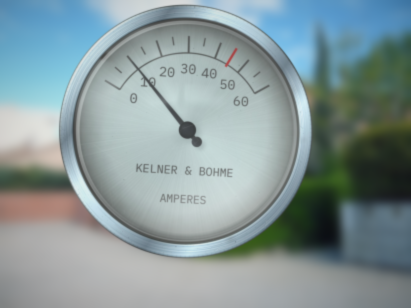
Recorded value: A 10
